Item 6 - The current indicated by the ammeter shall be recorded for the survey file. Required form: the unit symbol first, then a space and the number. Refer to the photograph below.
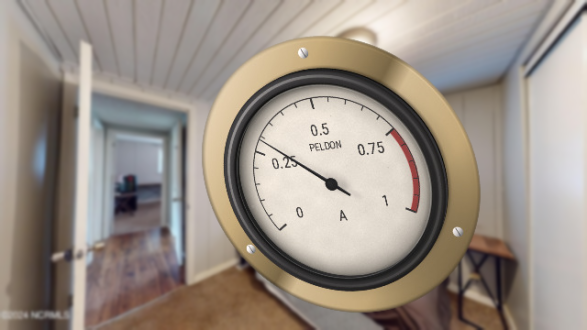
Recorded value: A 0.3
